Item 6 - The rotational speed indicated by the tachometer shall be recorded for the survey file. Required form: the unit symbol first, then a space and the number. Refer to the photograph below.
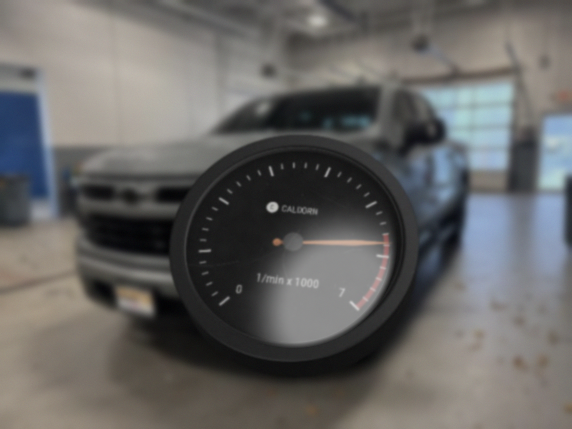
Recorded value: rpm 5800
